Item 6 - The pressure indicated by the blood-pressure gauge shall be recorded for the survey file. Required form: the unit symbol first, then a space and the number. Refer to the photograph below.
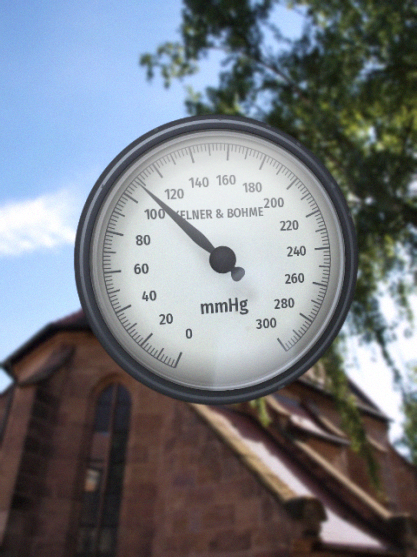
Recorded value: mmHg 108
